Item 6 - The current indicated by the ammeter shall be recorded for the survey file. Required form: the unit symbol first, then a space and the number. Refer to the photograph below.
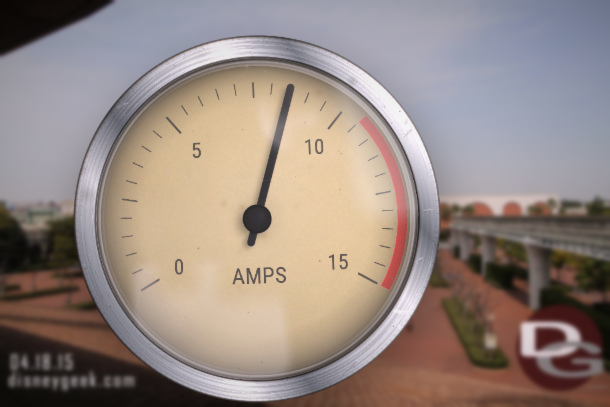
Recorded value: A 8.5
